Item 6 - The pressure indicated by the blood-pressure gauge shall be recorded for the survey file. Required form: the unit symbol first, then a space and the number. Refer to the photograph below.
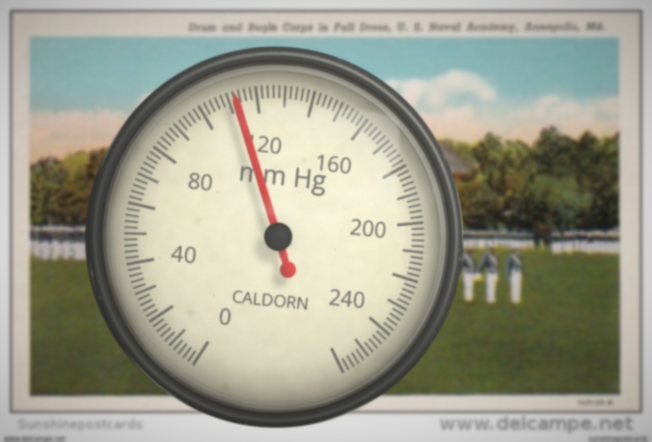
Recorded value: mmHg 112
